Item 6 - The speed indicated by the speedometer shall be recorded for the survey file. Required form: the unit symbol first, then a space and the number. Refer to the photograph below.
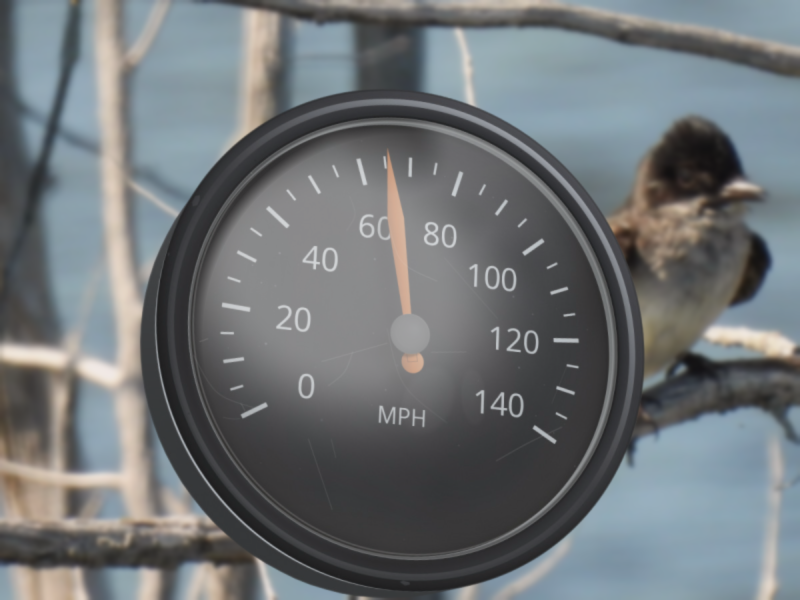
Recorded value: mph 65
